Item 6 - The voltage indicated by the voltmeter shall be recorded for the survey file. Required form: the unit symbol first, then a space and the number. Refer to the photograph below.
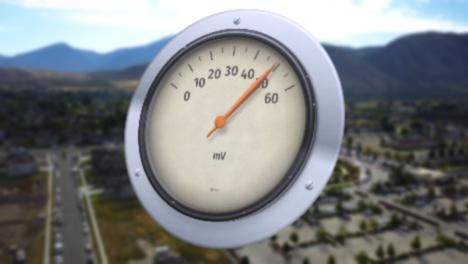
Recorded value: mV 50
